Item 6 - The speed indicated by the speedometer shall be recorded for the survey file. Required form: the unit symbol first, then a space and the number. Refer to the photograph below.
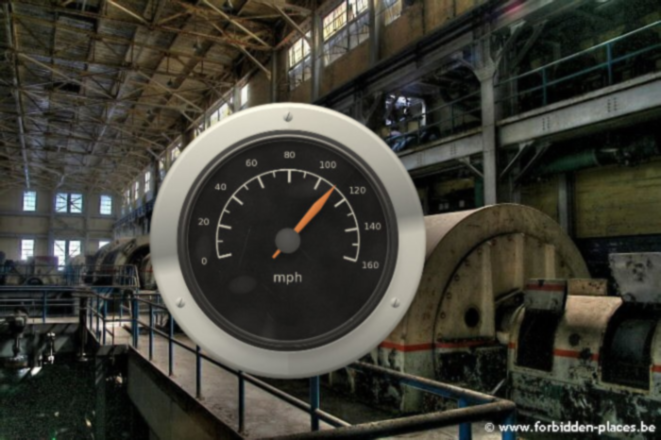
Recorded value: mph 110
